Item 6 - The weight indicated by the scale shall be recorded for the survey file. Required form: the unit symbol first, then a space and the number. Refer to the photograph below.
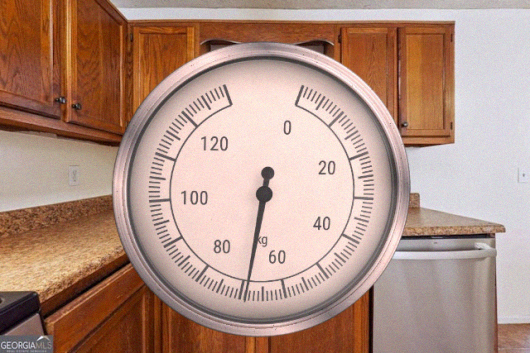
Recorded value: kg 69
